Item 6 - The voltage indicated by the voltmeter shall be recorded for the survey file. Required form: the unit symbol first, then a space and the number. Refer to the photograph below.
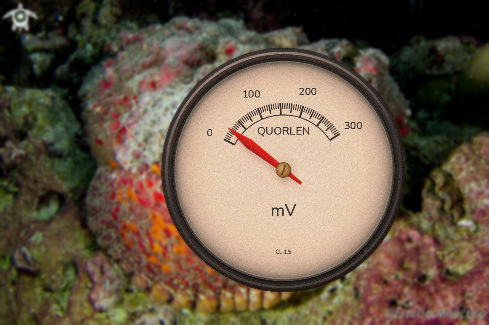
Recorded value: mV 25
